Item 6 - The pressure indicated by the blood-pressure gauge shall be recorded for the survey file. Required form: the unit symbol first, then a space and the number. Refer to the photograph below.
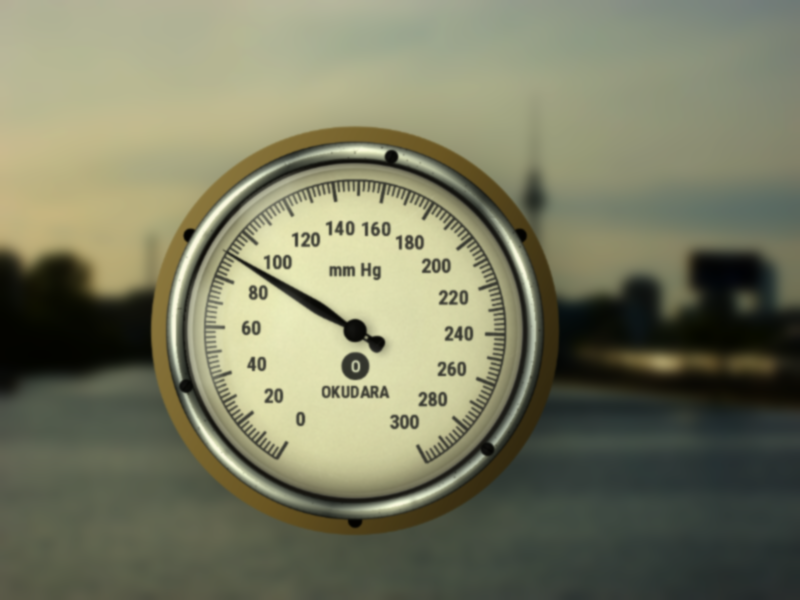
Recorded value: mmHg 90
